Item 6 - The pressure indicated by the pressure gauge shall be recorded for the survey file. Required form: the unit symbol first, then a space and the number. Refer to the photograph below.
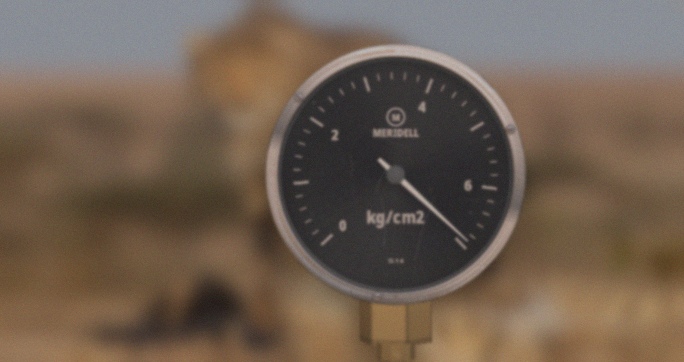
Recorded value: kg/cm² 6.9
